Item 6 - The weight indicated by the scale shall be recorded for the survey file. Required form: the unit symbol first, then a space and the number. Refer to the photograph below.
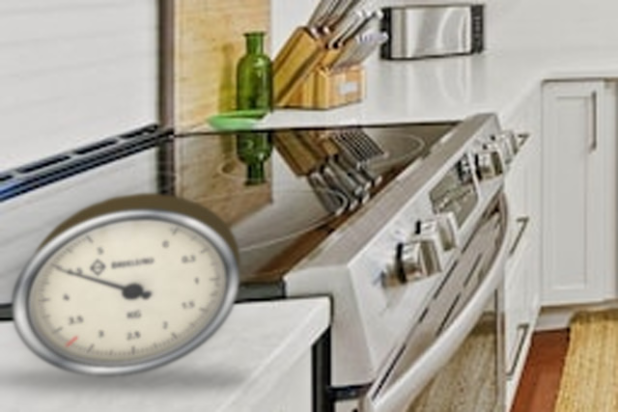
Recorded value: kg 4.5
